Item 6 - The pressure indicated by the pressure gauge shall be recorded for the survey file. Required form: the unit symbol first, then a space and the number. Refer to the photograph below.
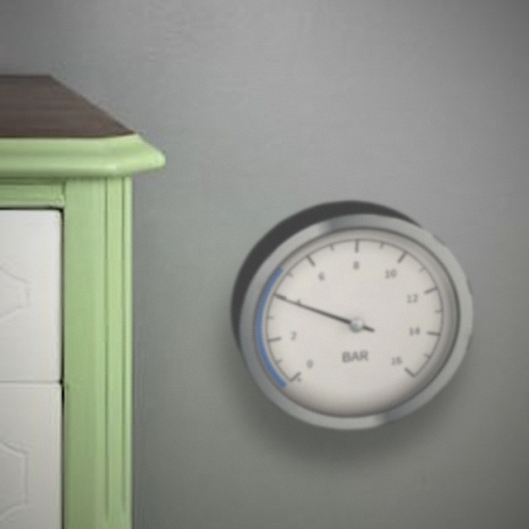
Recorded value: bar 4
